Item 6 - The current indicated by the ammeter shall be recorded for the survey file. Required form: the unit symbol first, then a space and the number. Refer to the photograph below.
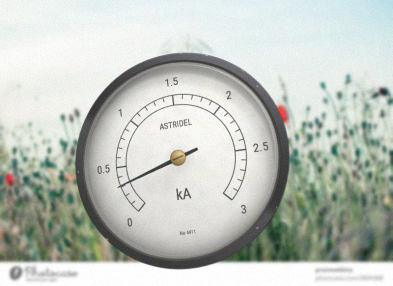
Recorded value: kA 0.3
